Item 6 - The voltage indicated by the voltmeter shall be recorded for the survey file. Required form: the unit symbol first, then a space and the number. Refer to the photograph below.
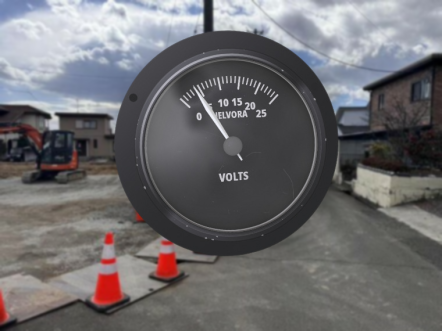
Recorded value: V 4
